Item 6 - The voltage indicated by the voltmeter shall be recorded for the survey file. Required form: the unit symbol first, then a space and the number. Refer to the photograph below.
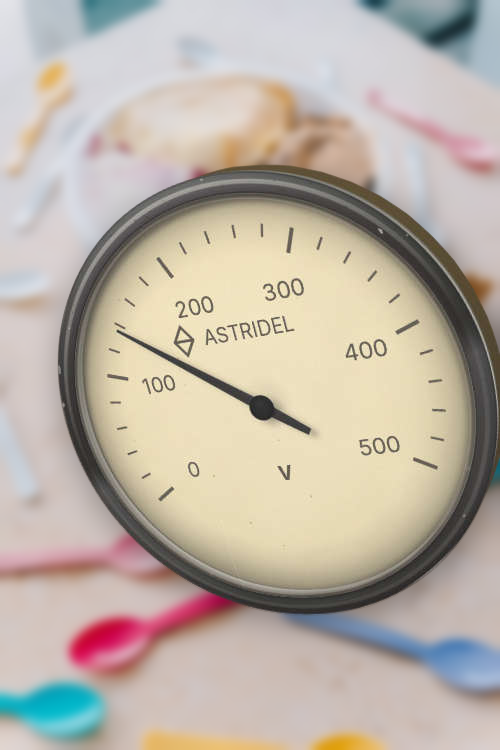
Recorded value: V 140
